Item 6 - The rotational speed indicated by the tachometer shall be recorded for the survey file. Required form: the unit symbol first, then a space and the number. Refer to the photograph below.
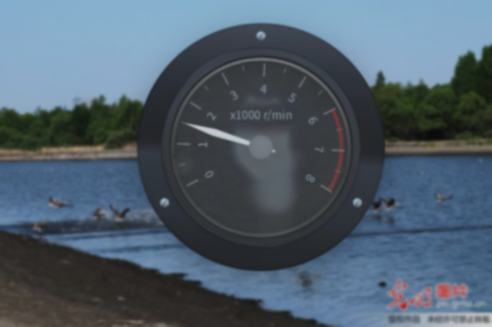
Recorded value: rpm 1500
